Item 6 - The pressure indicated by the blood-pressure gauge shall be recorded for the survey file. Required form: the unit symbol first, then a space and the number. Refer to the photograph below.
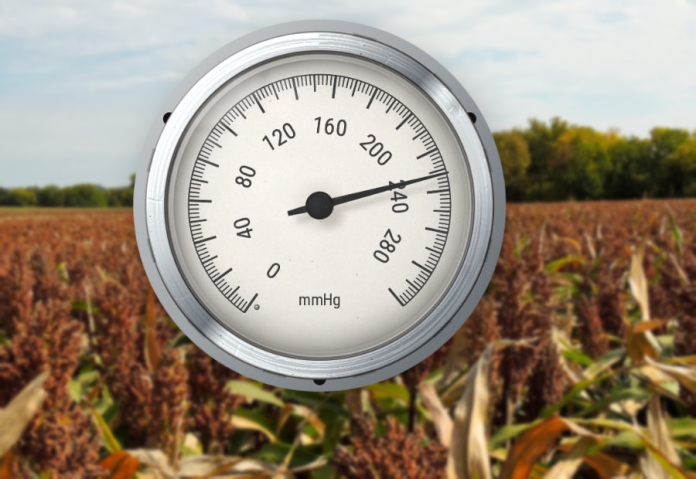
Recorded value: mmHg 232
